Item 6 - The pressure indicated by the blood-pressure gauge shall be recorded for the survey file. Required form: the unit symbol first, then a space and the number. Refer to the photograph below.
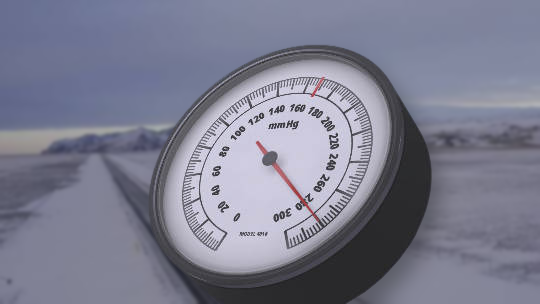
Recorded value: mmHg 280
